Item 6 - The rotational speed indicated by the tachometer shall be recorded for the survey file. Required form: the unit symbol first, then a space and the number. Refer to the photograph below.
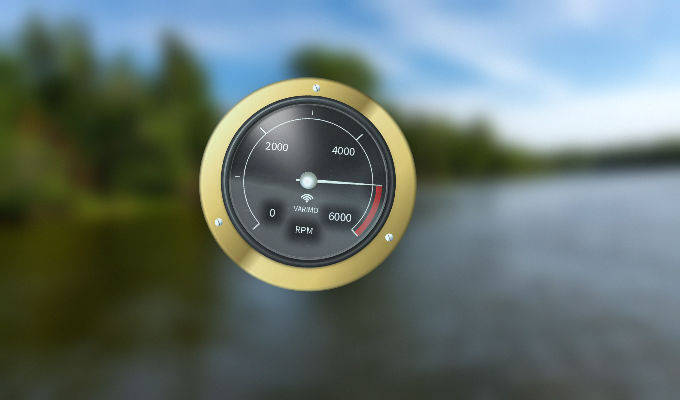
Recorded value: rpm 5000
